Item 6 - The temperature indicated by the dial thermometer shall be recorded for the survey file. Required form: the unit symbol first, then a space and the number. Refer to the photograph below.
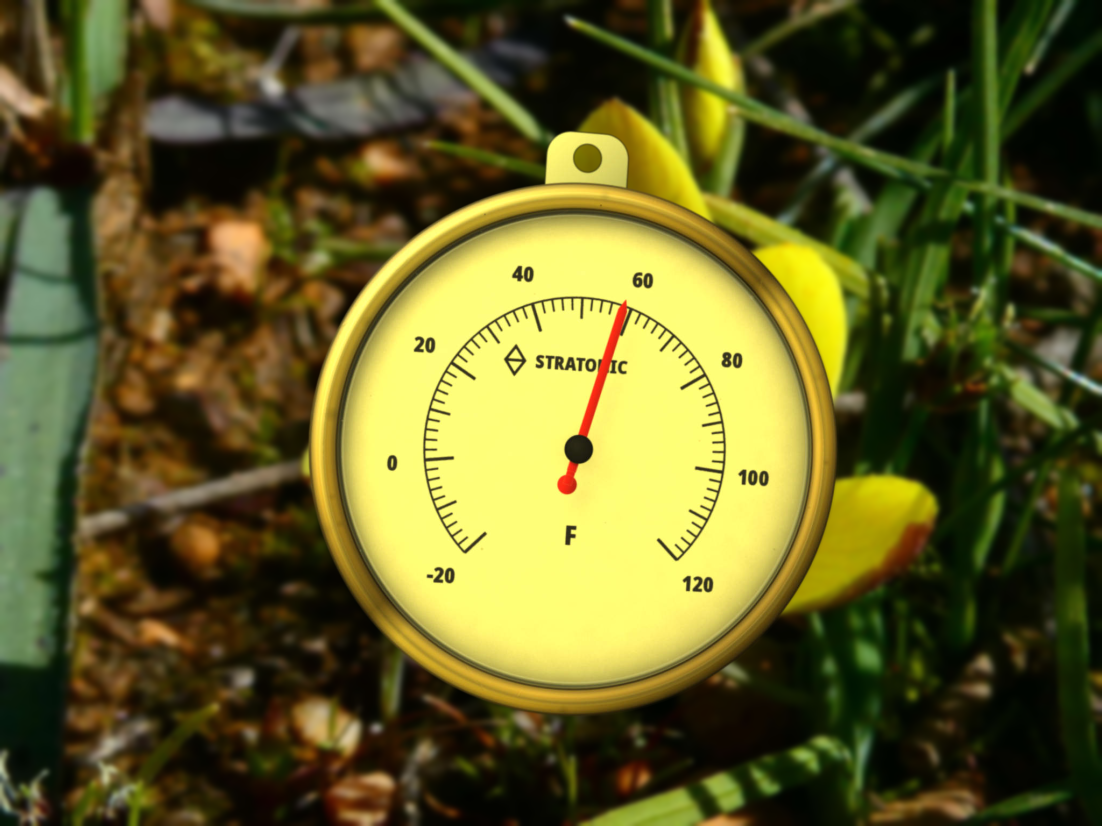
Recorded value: °F 58
